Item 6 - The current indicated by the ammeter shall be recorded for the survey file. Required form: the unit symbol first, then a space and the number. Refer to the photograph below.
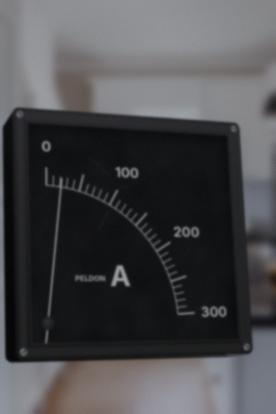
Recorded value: A 20
